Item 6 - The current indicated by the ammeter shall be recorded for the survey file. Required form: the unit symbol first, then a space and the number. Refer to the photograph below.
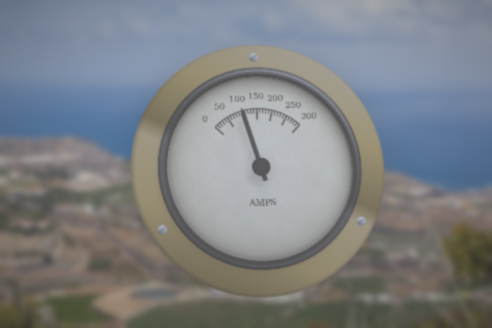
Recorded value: A 100
